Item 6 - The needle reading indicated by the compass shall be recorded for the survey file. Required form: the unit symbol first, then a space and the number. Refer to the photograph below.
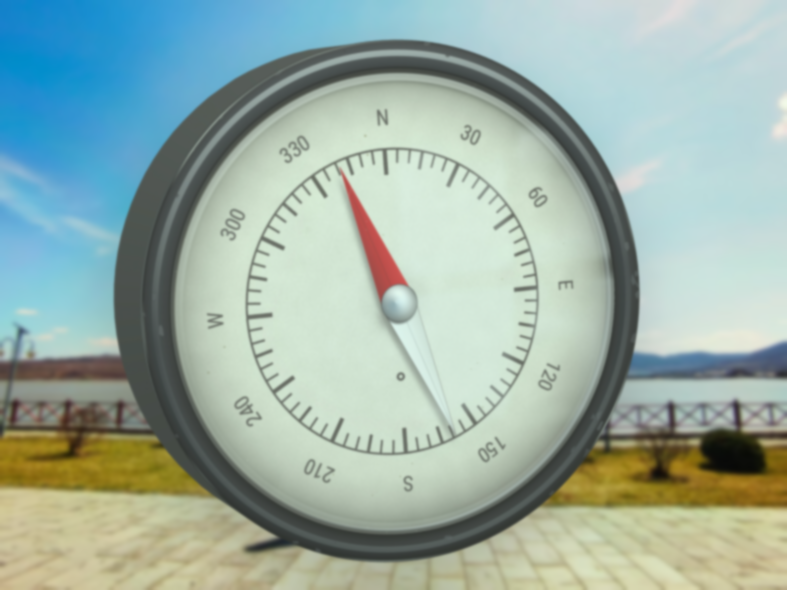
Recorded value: ° 340
